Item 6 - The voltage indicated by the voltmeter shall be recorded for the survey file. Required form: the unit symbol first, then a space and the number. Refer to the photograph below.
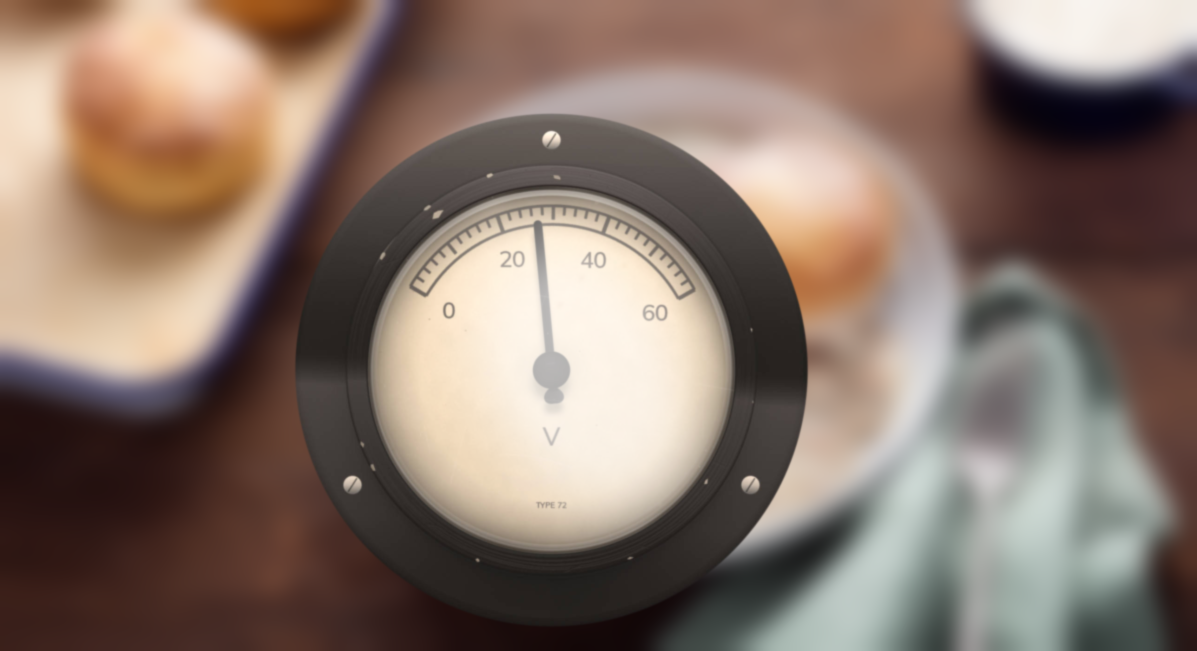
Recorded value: V 27
